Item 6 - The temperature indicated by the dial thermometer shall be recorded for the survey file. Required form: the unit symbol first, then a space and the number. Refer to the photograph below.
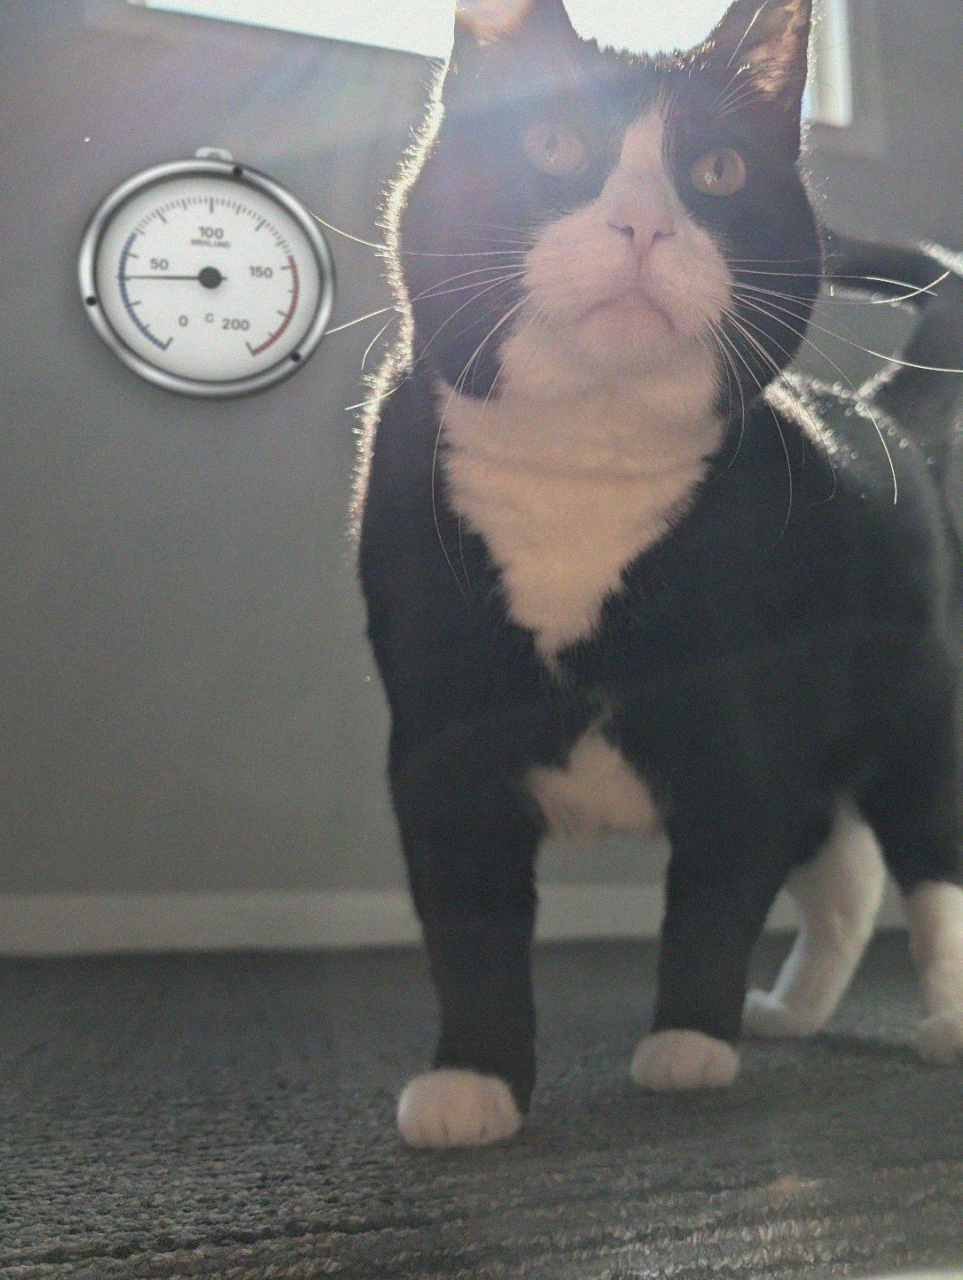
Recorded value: °C 37.5
